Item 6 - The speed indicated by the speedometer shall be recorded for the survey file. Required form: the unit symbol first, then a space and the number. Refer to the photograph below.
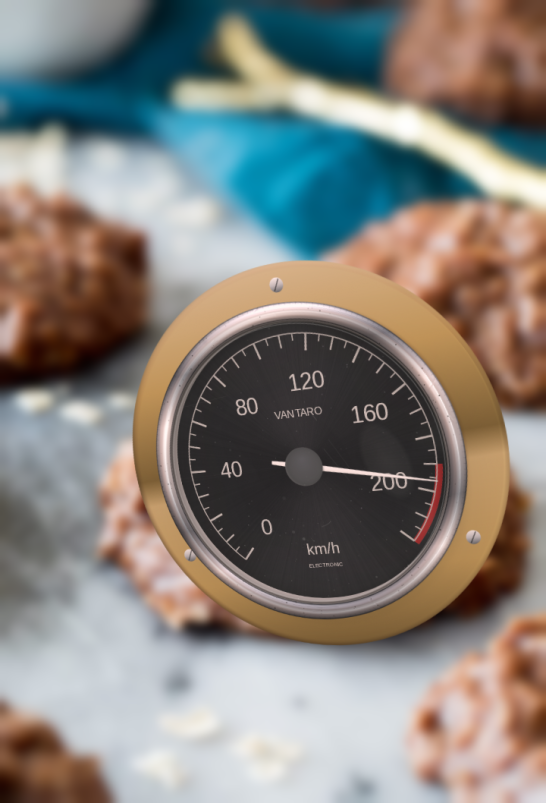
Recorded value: km/h 195
